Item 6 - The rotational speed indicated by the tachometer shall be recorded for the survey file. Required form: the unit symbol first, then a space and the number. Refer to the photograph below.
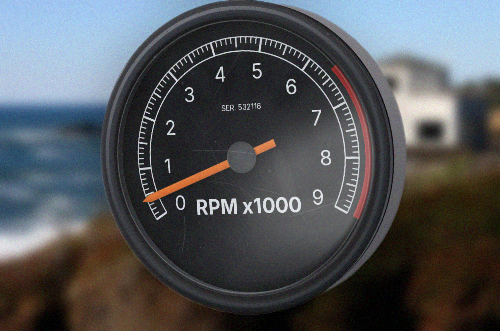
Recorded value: rpm 400
